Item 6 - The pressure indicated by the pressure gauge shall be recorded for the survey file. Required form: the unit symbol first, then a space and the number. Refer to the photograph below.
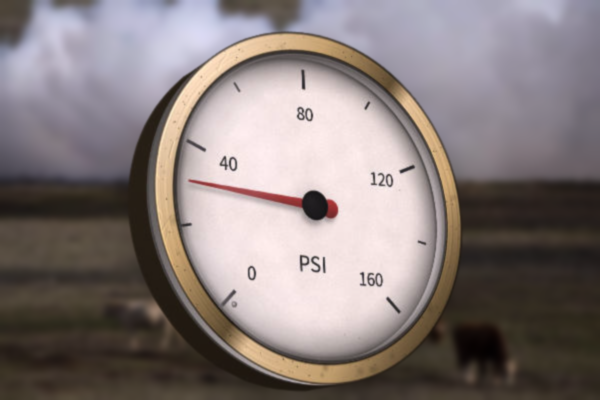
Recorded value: psi 30
